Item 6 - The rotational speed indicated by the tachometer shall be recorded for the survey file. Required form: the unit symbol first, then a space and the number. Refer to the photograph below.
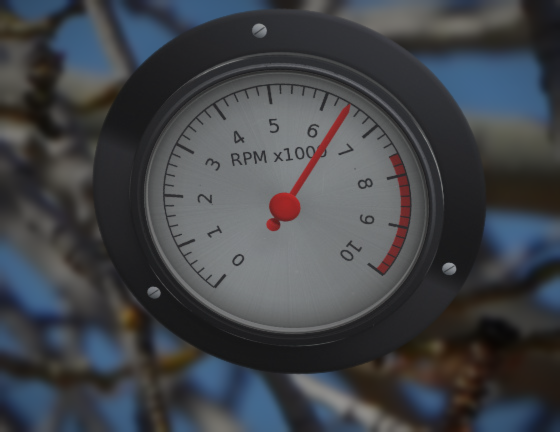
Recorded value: rpm 6400
